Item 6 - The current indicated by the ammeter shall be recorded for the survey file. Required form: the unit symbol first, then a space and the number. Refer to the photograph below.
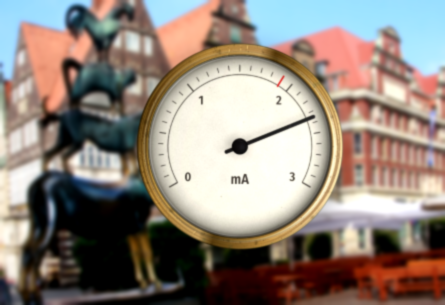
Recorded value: mA 2.35
